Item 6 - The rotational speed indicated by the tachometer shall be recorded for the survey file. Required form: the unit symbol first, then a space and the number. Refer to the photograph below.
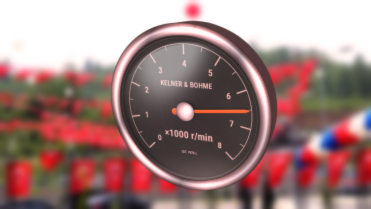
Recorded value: rpm 6500
